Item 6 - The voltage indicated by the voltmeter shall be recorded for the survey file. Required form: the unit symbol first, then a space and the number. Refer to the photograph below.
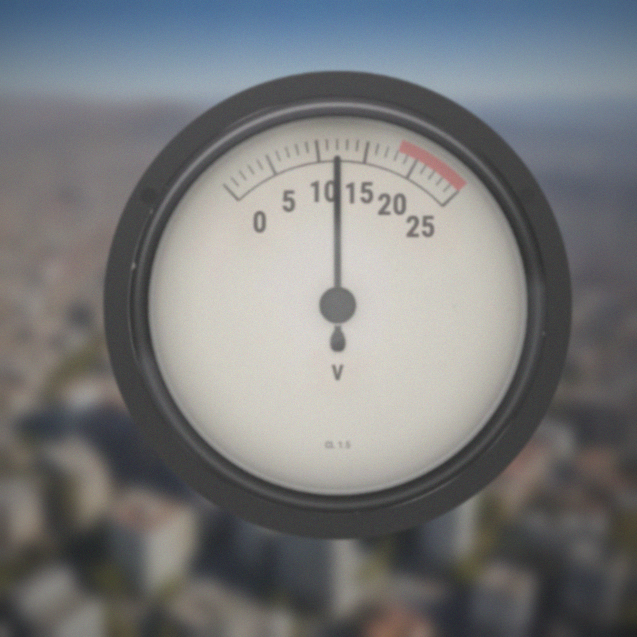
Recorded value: V 12
